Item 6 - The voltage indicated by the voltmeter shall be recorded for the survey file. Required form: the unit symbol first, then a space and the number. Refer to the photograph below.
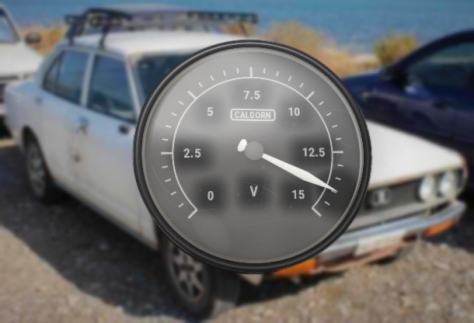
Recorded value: V 14
